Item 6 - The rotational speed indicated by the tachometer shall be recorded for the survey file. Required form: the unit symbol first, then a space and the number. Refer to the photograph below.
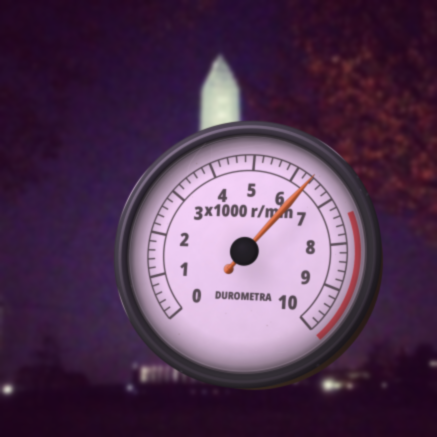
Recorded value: rpm 6400
